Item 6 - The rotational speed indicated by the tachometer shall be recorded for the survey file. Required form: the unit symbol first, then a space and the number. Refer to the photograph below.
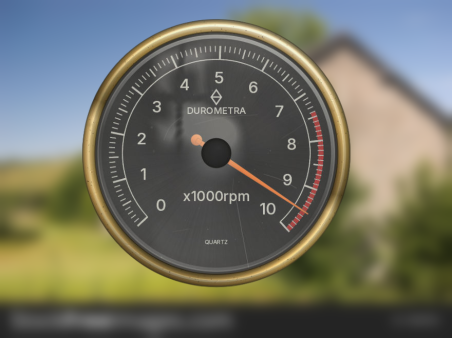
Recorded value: rpm 9500
